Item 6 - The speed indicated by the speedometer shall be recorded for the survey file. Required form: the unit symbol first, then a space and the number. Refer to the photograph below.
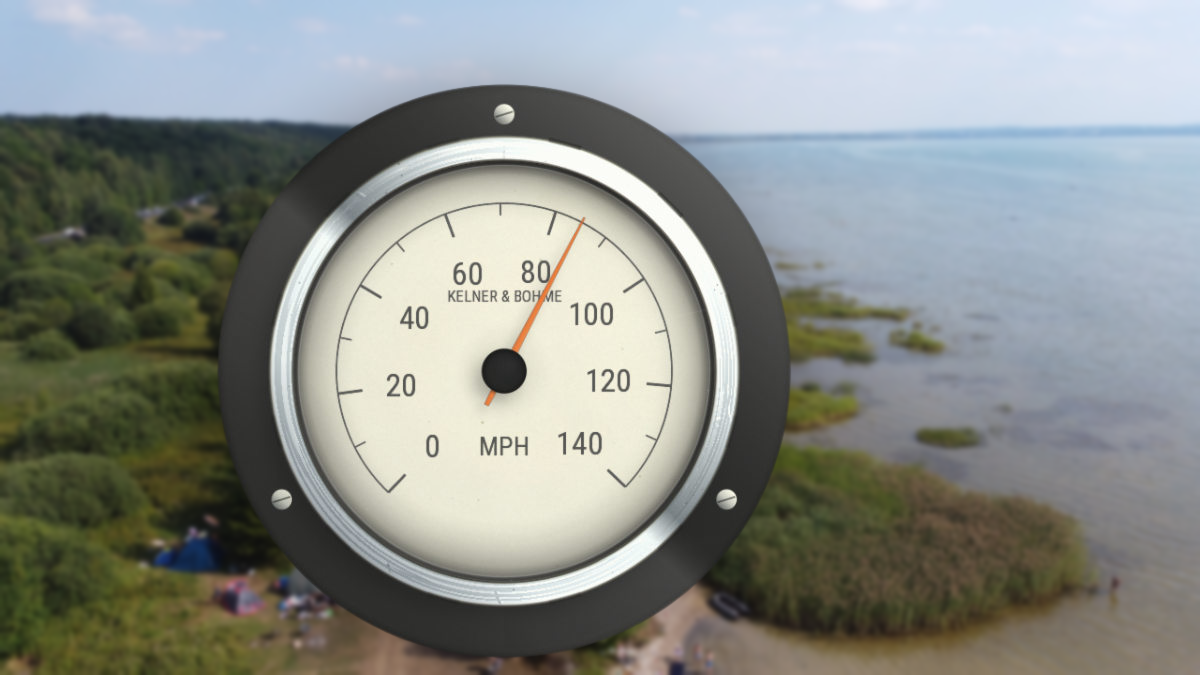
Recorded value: mph 85
